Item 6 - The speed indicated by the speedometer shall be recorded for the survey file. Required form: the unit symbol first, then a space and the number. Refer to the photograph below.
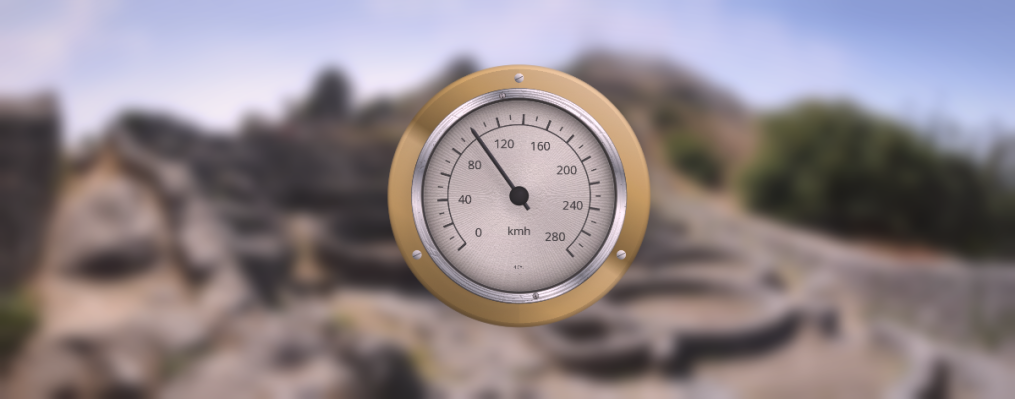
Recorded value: km/h 100
